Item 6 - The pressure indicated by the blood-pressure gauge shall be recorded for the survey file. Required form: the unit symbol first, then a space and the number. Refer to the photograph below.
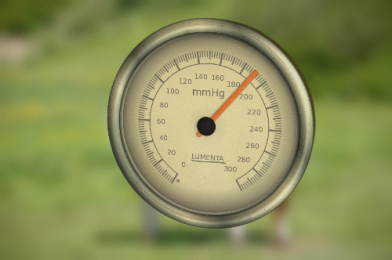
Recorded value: mmHg 190
